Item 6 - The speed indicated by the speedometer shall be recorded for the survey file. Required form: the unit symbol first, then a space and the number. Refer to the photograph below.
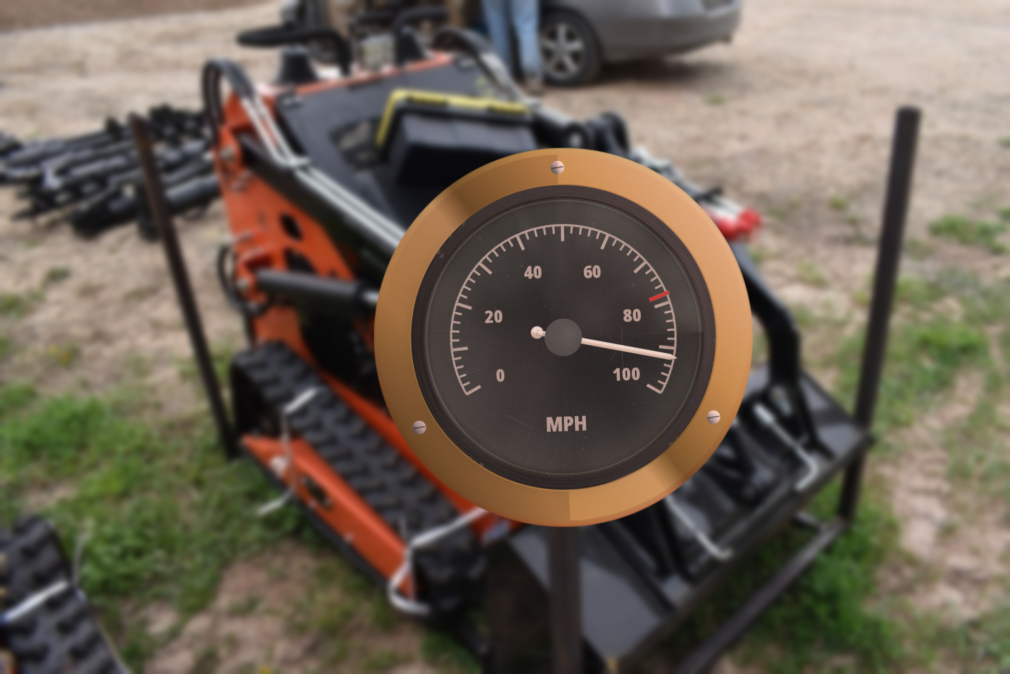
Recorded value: mph 92
